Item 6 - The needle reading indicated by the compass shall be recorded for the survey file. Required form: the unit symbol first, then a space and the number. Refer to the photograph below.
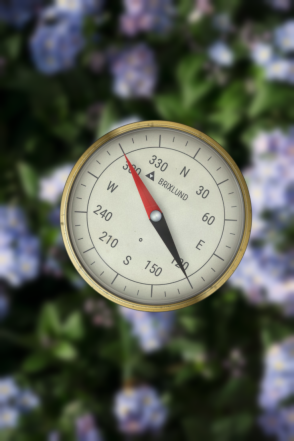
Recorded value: ° 300
